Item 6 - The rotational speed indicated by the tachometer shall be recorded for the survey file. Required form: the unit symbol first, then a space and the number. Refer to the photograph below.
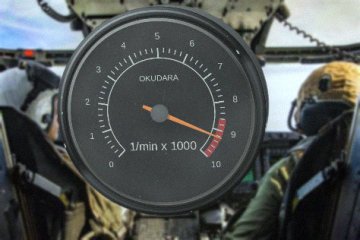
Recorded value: rpm 9200
